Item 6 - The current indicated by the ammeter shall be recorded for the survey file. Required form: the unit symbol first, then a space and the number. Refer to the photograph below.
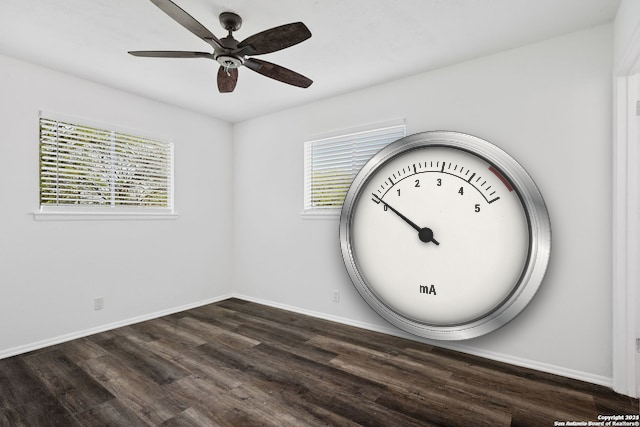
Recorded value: mA 0.2
